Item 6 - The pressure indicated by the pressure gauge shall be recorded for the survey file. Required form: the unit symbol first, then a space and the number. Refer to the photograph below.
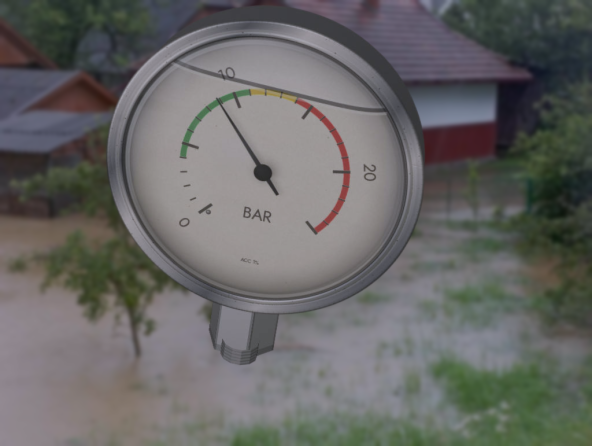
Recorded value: bar 9
